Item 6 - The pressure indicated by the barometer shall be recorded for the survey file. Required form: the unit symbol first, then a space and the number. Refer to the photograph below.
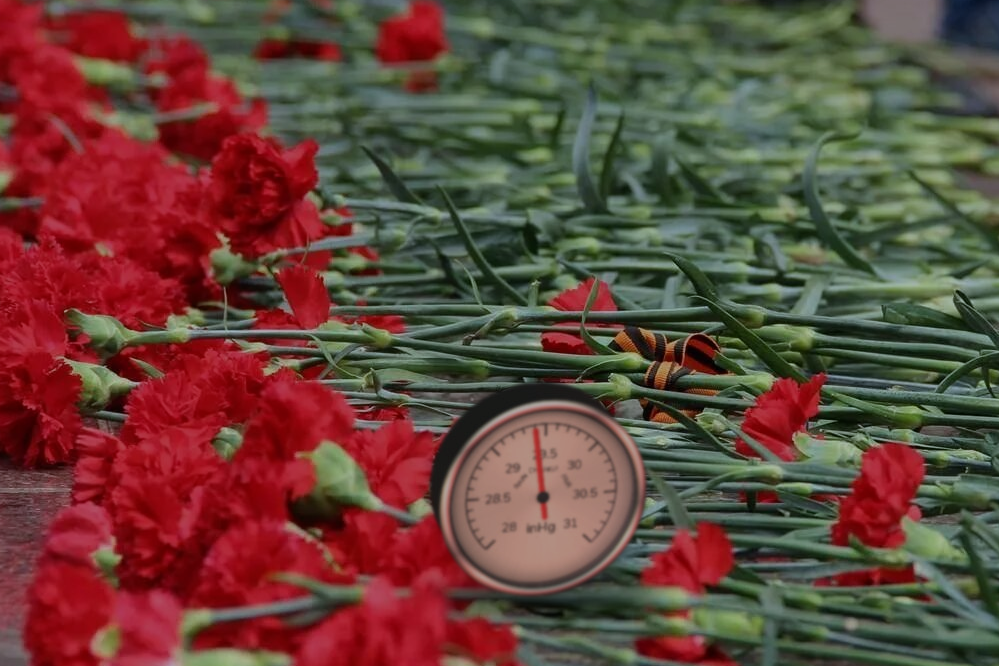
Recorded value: inHg 29.4
